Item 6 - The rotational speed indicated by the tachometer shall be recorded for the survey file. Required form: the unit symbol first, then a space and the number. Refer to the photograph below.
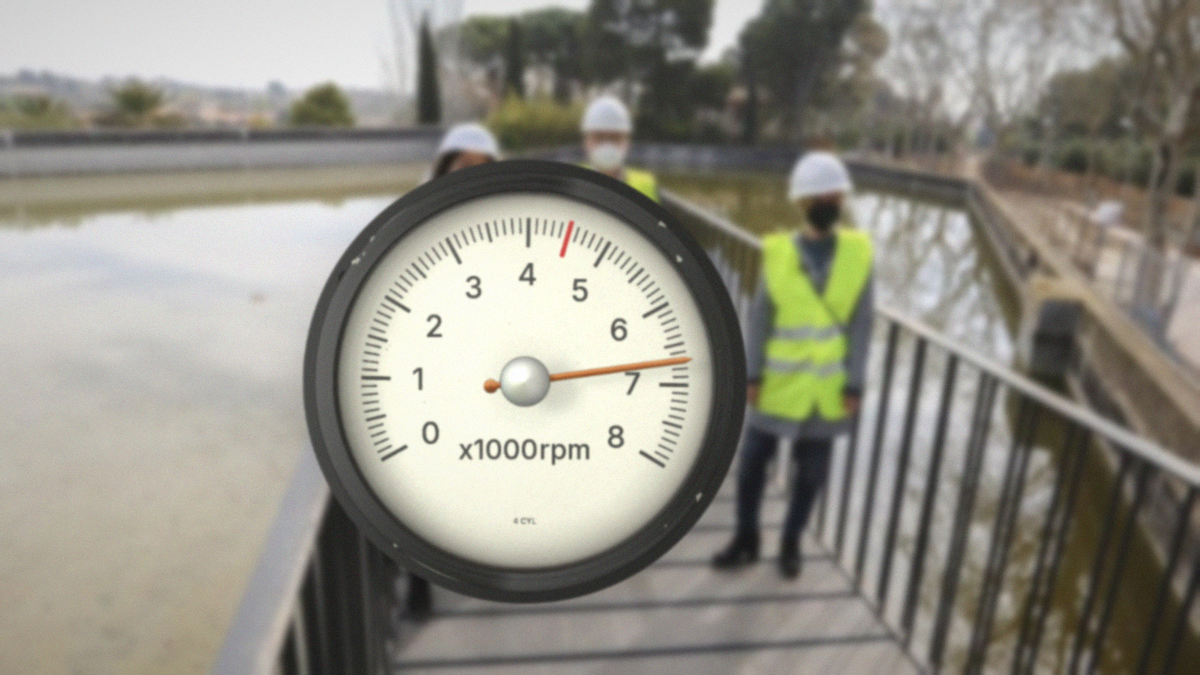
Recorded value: rpm 6700
